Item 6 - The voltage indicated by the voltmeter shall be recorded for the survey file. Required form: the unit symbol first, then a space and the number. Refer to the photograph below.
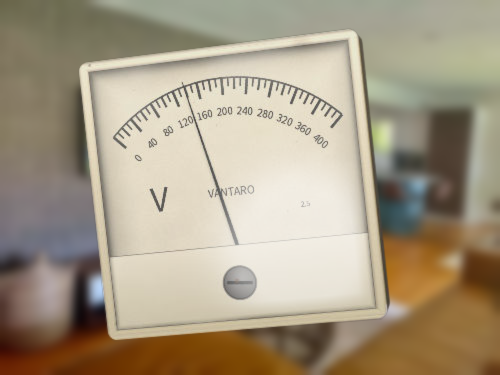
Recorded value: V 140
